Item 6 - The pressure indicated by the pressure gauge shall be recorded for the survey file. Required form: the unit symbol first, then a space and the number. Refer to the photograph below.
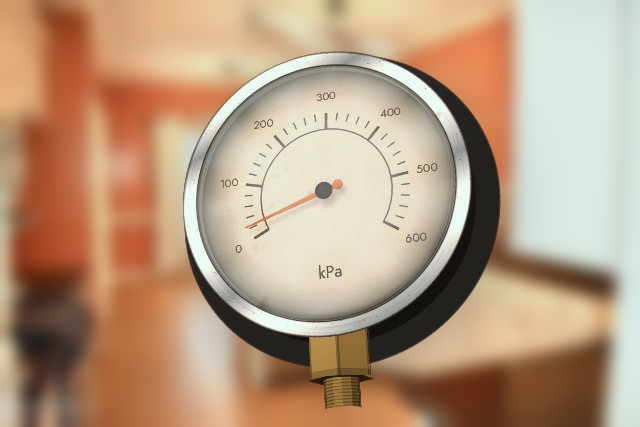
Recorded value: kPa 20
